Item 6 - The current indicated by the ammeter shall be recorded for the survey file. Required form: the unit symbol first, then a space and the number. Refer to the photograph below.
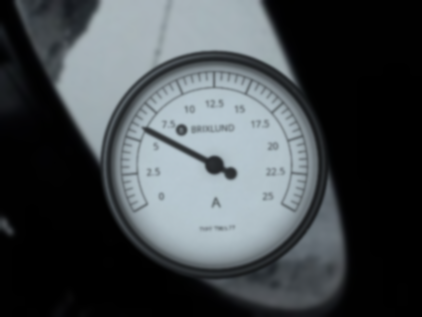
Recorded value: A 6
